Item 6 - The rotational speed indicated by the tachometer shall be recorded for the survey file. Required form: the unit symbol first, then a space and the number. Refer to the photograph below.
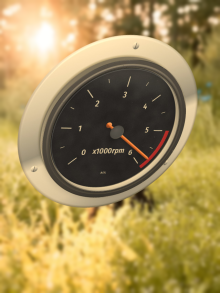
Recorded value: rpm 5750
